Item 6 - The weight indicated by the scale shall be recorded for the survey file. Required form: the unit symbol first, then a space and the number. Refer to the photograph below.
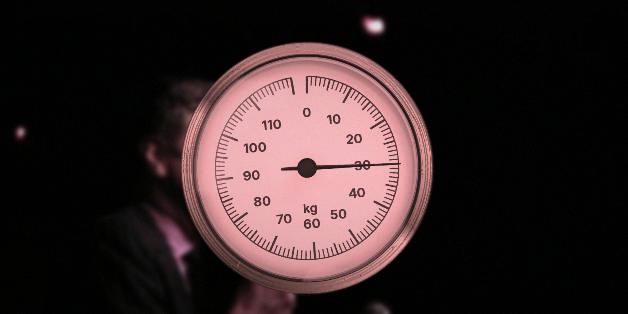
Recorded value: kg 30
